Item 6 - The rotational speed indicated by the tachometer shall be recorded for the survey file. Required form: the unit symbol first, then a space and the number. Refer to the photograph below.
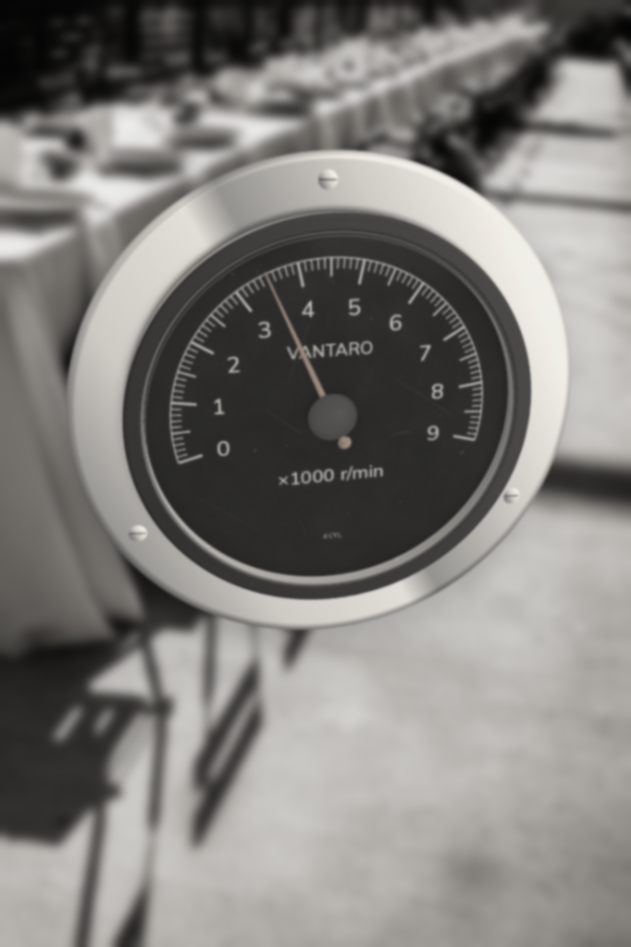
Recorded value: rpm 3500
